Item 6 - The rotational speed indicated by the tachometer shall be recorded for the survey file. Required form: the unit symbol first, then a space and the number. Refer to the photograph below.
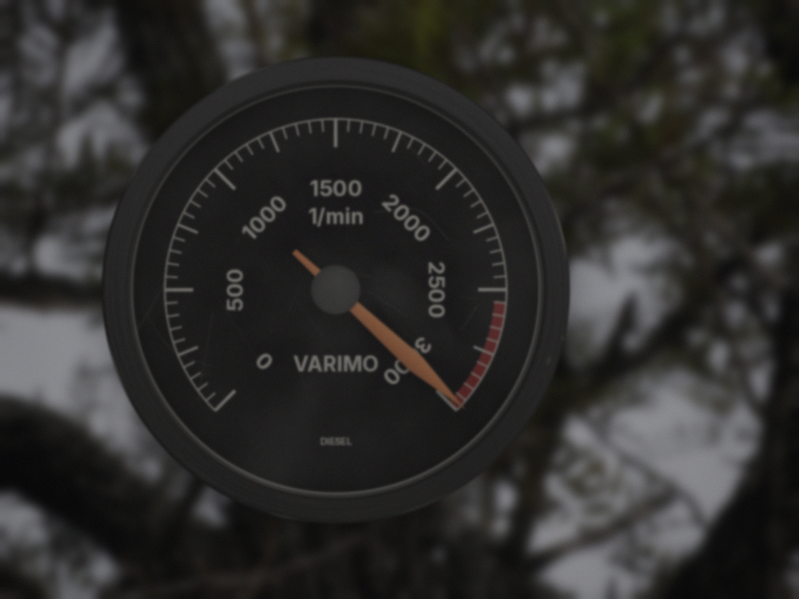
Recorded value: rpm 2975
